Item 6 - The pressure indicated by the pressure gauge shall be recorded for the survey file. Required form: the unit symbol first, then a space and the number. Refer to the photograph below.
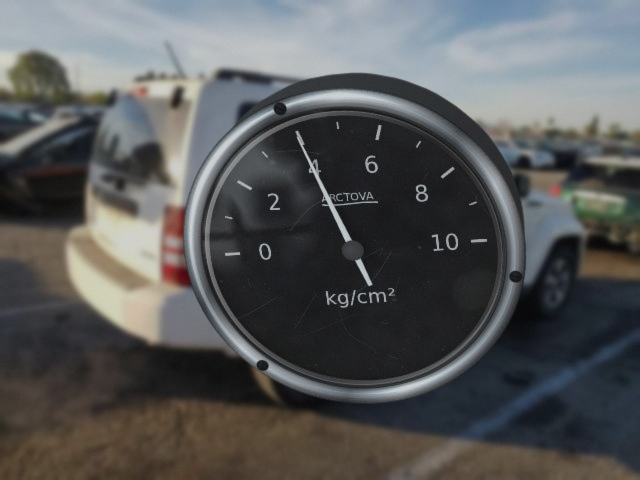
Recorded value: kg/cm² 4
